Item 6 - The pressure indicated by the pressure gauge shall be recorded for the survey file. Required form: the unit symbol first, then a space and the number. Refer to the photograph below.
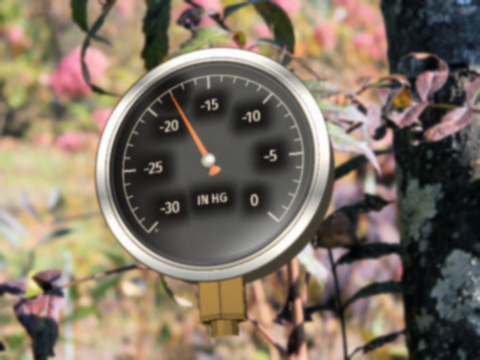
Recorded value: inHg -18
